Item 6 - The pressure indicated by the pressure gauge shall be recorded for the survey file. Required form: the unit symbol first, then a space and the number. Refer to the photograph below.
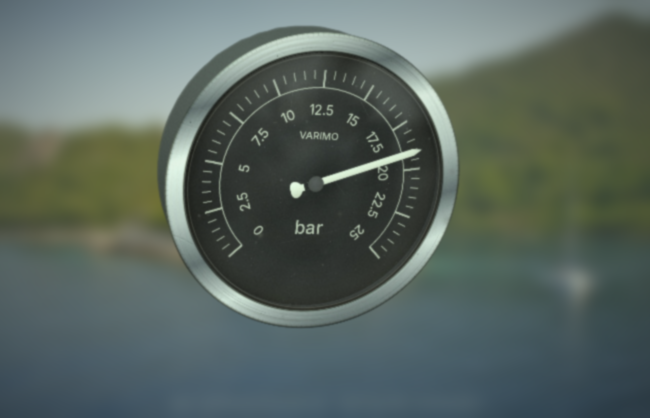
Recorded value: bar 19
